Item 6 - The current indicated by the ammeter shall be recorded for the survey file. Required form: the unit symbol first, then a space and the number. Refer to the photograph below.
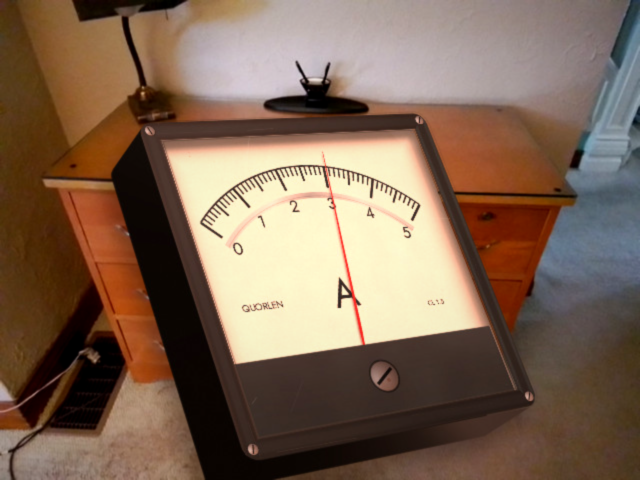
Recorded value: A 3
